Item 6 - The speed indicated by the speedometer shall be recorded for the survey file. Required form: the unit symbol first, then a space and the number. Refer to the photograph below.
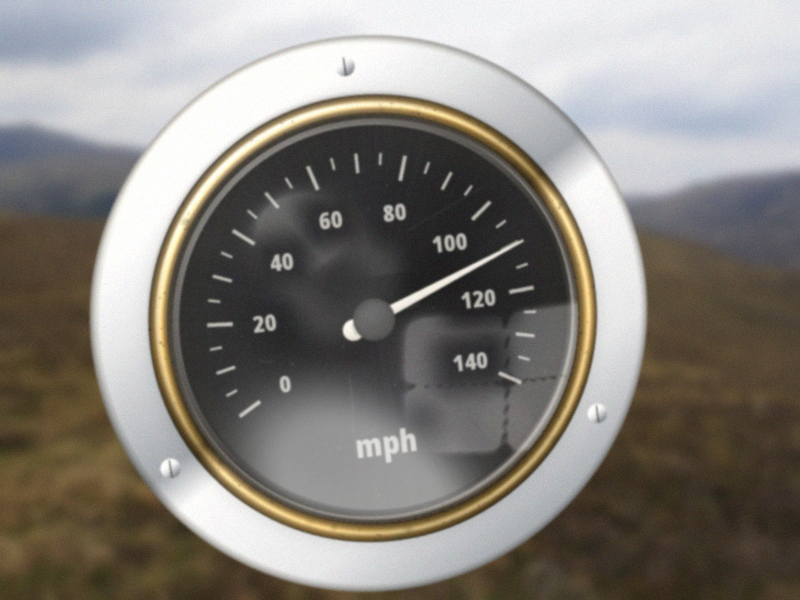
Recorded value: mph 110
